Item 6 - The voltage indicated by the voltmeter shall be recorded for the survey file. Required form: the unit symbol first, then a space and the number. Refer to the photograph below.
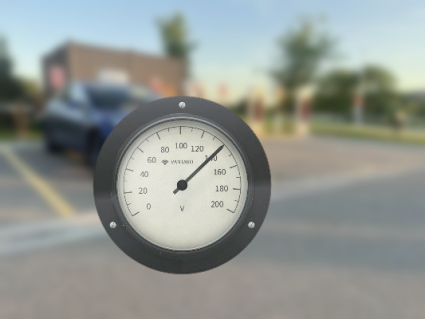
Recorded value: V 140
